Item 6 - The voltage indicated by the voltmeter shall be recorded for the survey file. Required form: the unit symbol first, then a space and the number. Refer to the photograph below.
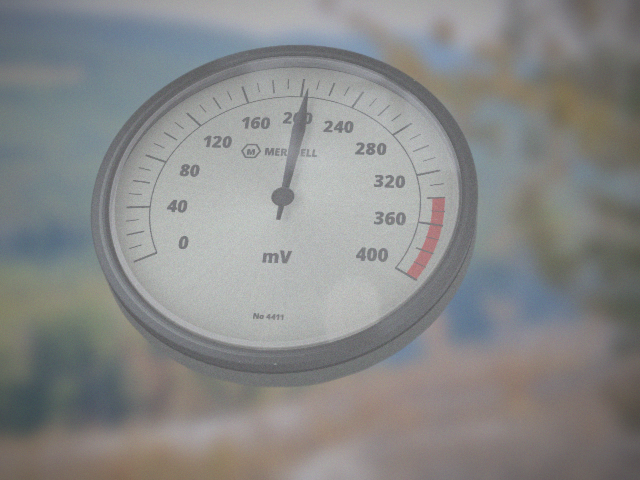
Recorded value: mV 205
